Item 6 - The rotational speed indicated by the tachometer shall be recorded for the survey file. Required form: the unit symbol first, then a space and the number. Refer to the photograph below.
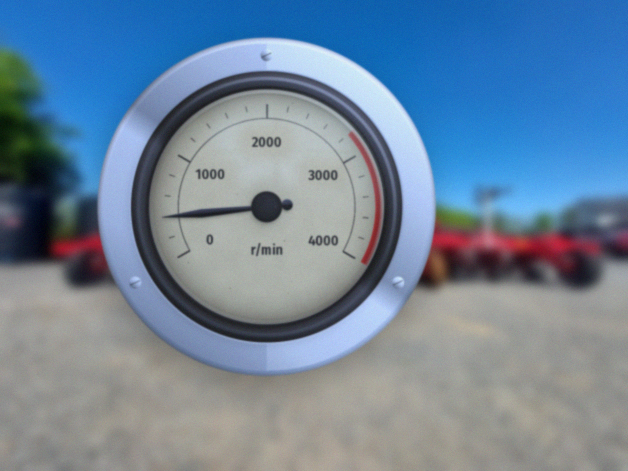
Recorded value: rpm 400
